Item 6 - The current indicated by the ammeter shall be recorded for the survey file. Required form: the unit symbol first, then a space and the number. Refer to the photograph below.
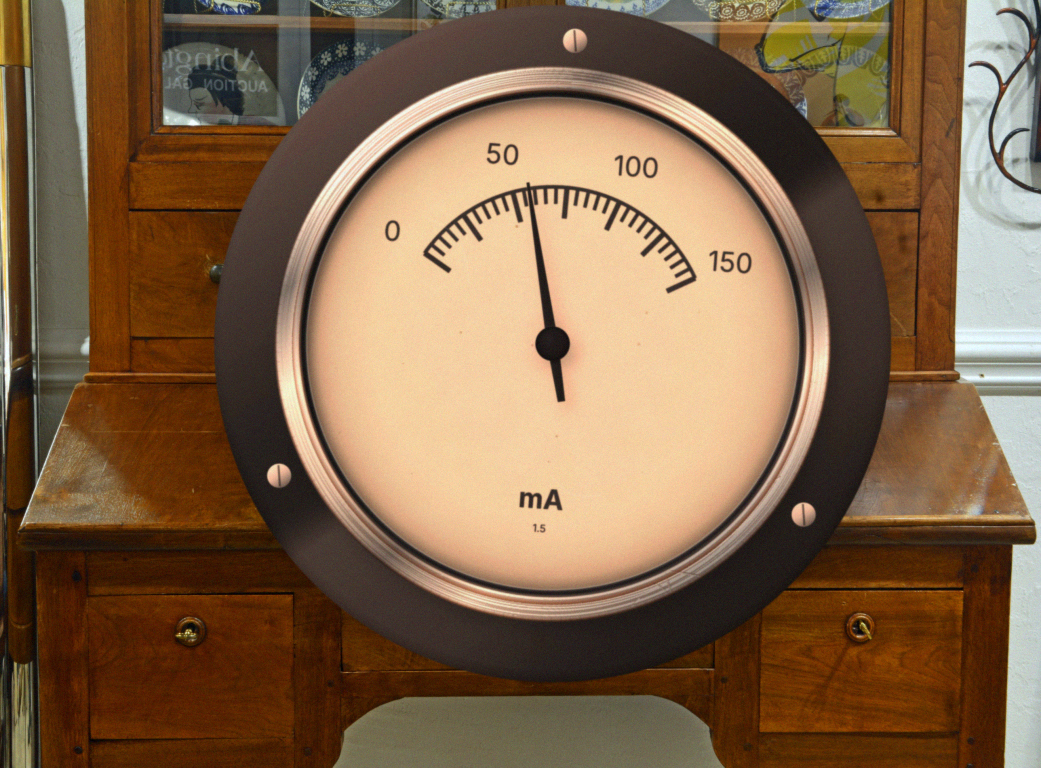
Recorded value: mA 57.5
